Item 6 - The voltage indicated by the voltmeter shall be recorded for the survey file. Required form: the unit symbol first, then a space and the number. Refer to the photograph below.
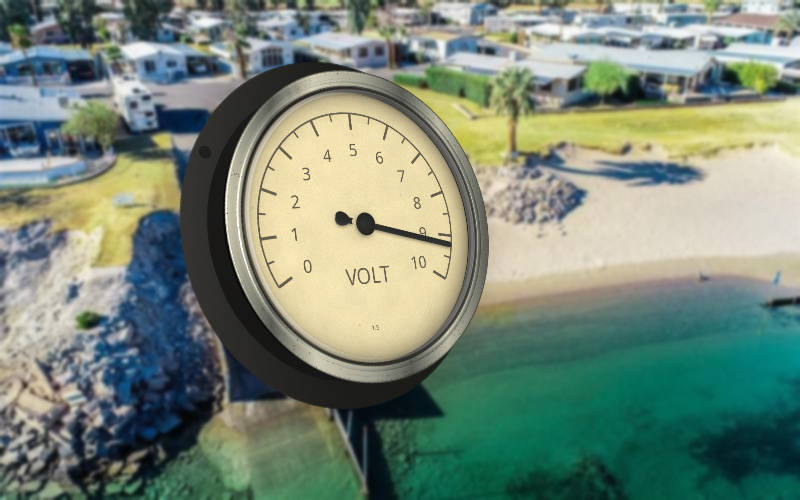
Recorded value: V 9.25
